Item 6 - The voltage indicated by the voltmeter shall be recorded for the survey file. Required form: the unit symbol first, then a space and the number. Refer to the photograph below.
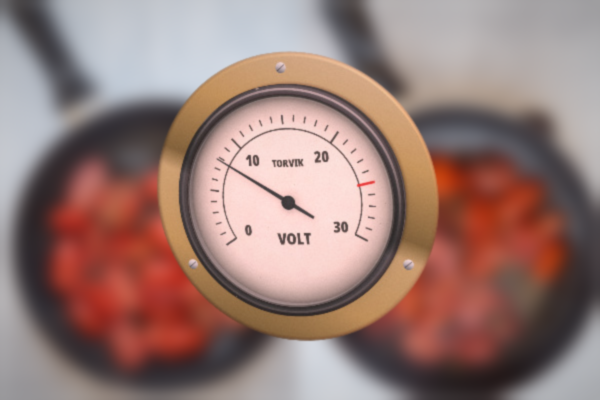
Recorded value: V 8
